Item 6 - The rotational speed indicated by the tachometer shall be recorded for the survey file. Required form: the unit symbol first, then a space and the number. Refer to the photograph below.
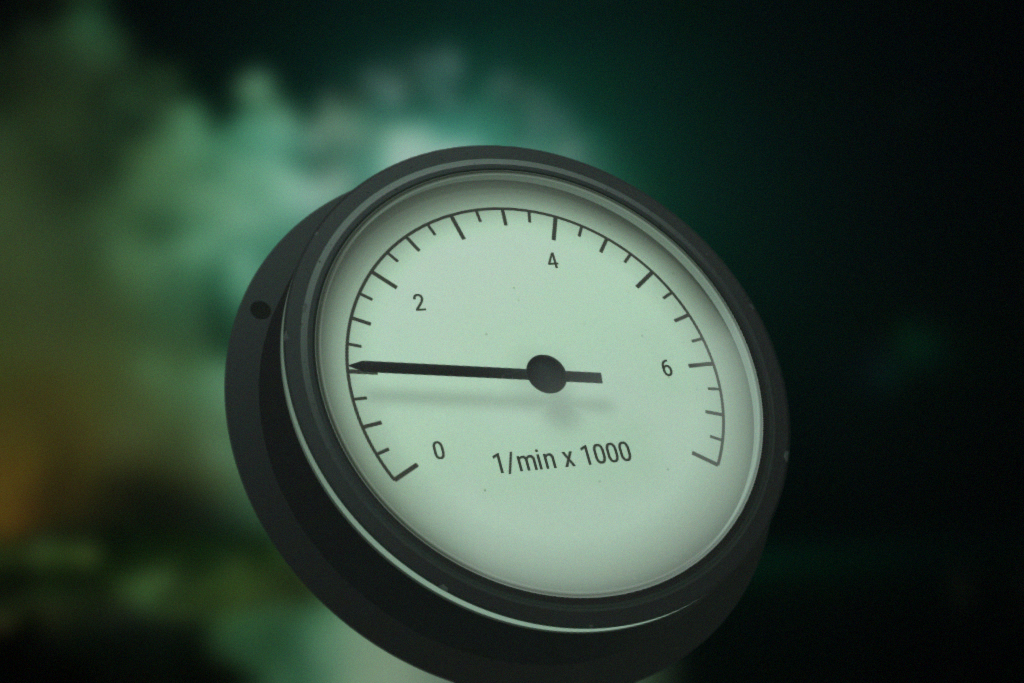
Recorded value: rpm 1000
